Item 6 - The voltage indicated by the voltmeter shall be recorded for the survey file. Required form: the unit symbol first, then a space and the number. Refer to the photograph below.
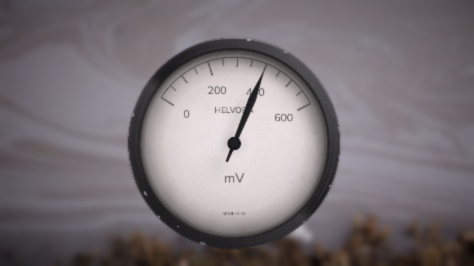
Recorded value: mV 400
